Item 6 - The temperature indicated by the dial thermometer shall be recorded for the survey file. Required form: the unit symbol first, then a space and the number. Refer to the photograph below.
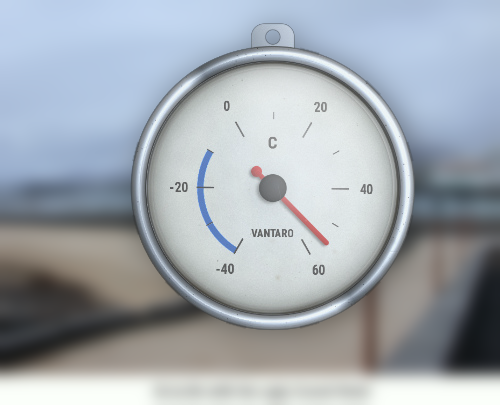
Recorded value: °C 55
